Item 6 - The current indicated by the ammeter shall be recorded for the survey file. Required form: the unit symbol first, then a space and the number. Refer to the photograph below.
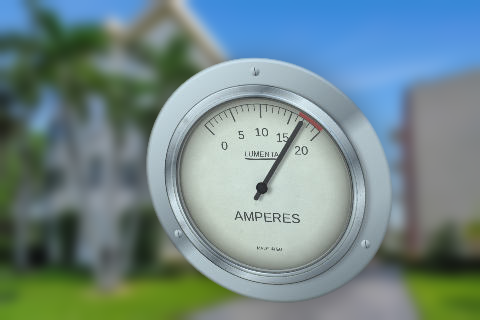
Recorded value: A 17
